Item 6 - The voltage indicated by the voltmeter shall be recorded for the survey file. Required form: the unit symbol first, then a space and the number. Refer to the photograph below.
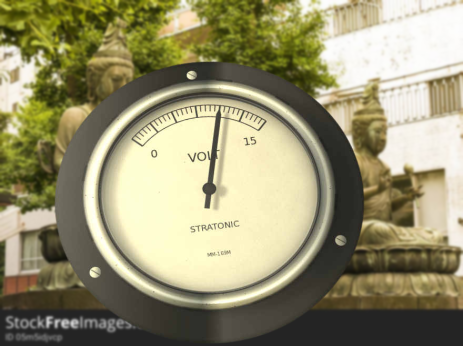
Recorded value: V 10
